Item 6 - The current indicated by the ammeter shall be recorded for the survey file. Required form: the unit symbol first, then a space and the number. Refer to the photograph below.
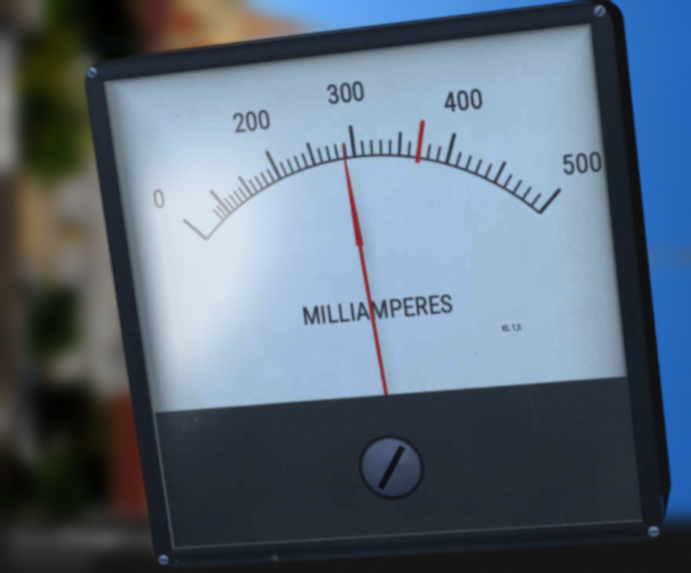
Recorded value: mA 290
